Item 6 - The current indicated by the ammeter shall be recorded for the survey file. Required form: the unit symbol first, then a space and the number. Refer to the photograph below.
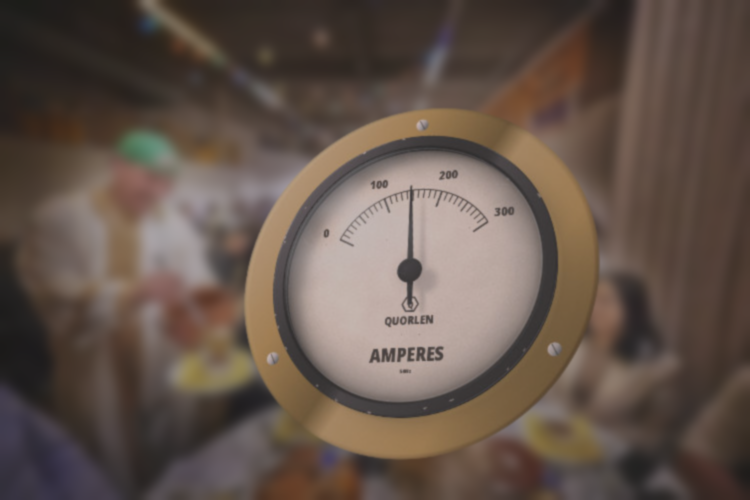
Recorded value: A 150
